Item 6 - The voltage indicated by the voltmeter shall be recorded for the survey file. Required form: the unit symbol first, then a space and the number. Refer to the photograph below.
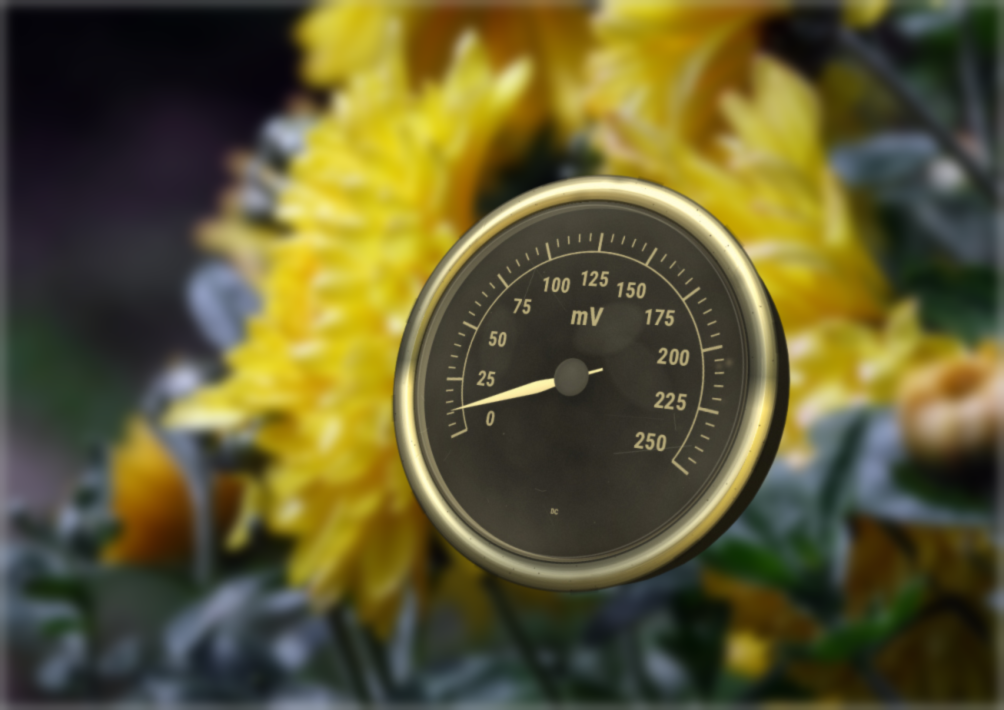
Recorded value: mV 10
